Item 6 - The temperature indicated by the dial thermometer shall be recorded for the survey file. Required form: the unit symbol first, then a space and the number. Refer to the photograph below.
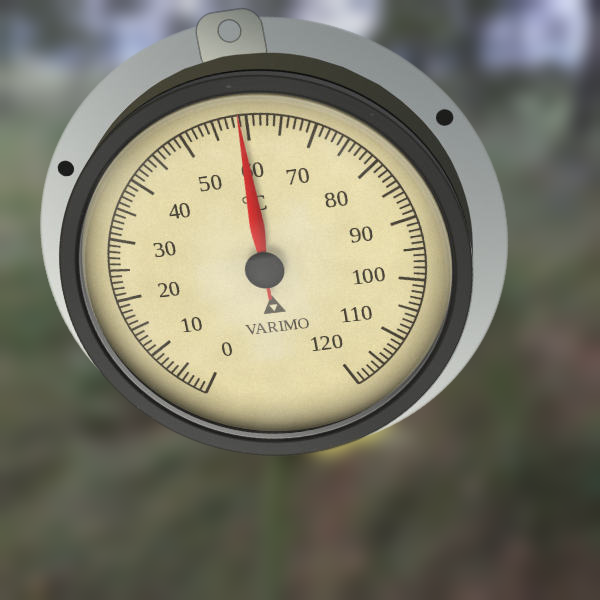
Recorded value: °C 59
